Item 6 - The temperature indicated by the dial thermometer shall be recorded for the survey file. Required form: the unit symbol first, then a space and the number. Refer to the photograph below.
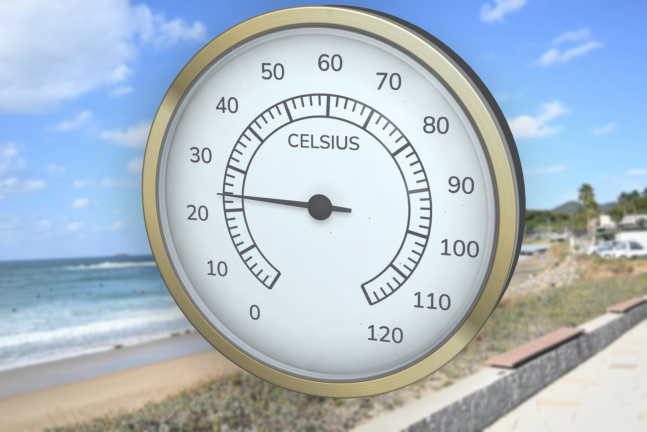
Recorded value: °C 24
